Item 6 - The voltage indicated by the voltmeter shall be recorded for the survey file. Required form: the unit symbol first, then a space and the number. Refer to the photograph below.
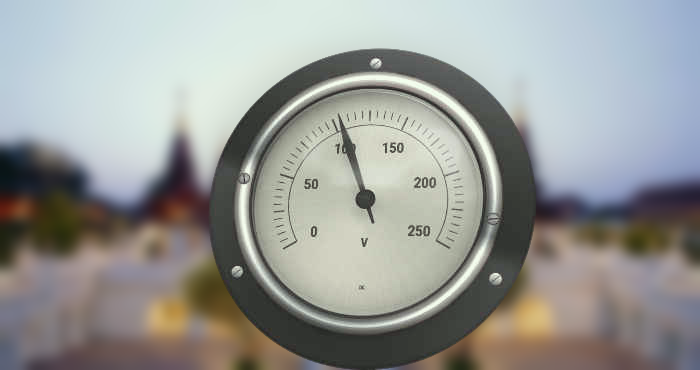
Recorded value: V 105
